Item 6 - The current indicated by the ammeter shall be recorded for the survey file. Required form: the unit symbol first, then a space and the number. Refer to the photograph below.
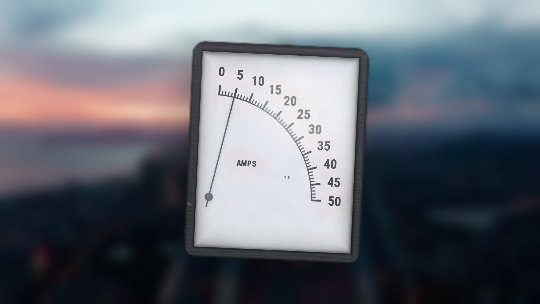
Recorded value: A 5
